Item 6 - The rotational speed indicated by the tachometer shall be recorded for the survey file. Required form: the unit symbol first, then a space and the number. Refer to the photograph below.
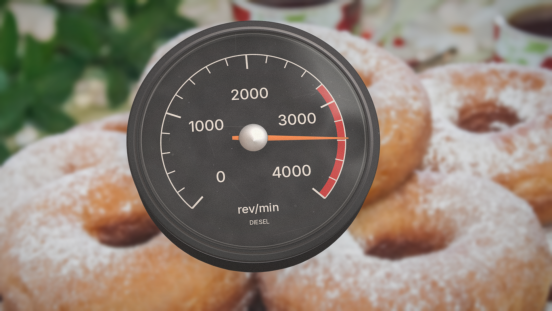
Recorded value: rpm 3400
